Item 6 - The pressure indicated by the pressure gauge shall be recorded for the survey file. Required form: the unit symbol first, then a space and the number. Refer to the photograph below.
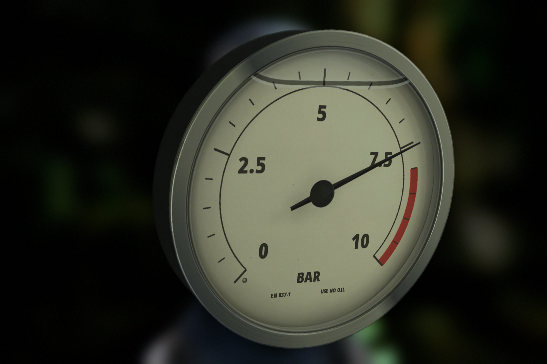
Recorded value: bar 7.5
